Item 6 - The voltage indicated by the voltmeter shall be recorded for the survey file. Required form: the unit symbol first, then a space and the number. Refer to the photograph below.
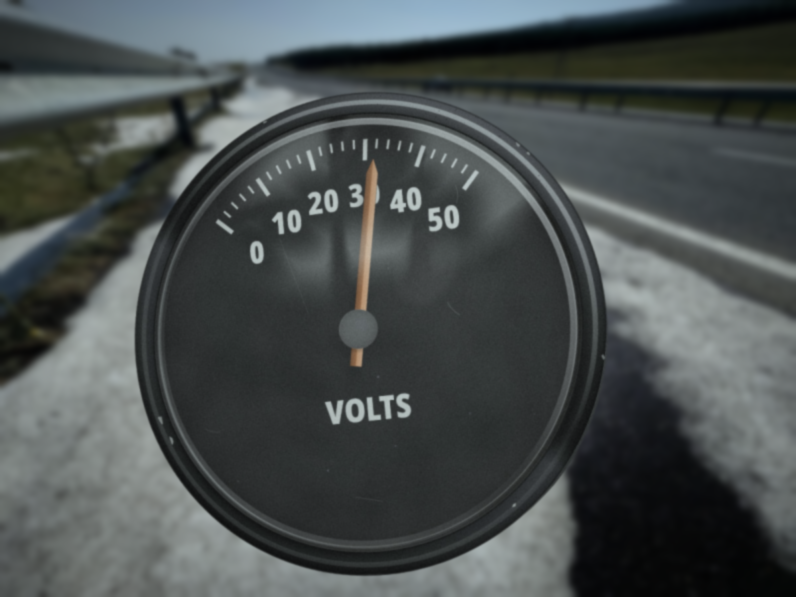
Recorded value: V 32
